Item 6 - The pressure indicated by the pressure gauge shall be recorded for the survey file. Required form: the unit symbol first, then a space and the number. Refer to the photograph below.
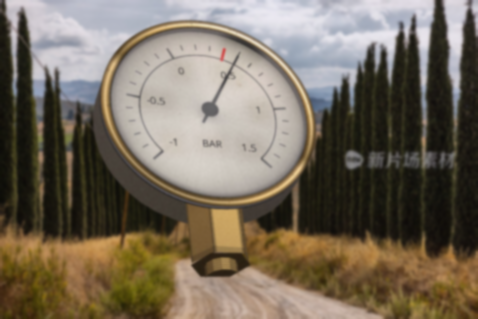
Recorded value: bar 0.5
